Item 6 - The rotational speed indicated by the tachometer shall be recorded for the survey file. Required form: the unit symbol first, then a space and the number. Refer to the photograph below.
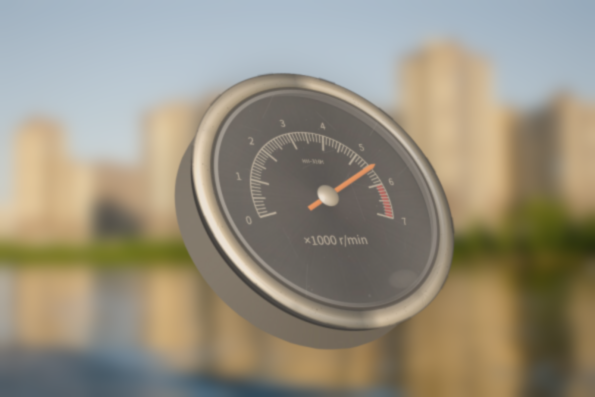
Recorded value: rpm 5500
